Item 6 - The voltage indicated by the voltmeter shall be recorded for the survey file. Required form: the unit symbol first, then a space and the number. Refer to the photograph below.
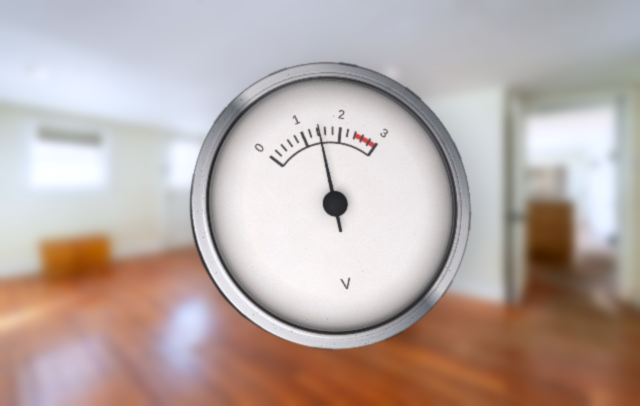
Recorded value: V 1.4
